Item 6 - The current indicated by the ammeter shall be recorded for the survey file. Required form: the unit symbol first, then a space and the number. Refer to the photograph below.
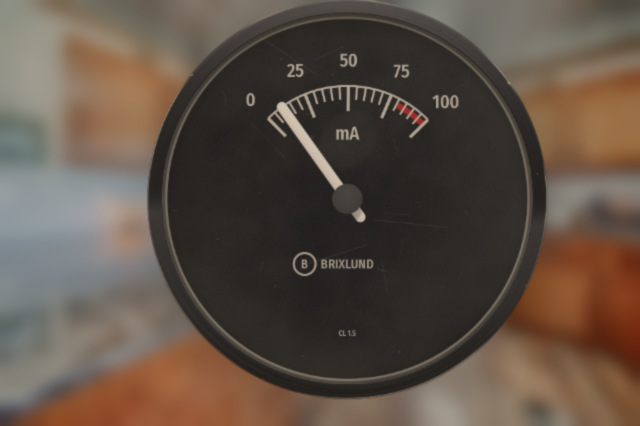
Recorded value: mA 10
